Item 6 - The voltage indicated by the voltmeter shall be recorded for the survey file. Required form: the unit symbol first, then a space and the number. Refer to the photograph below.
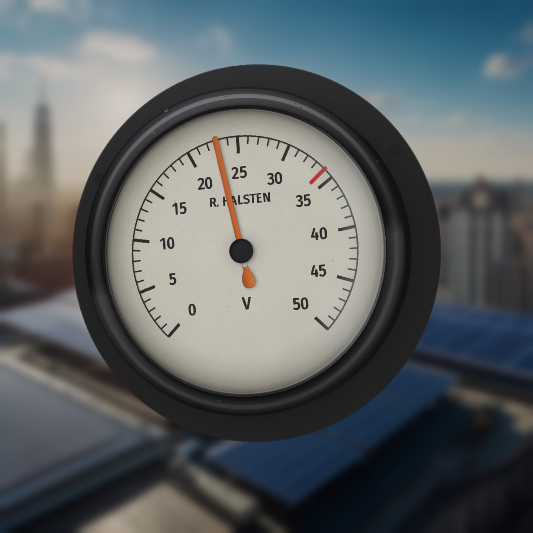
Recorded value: V 23
